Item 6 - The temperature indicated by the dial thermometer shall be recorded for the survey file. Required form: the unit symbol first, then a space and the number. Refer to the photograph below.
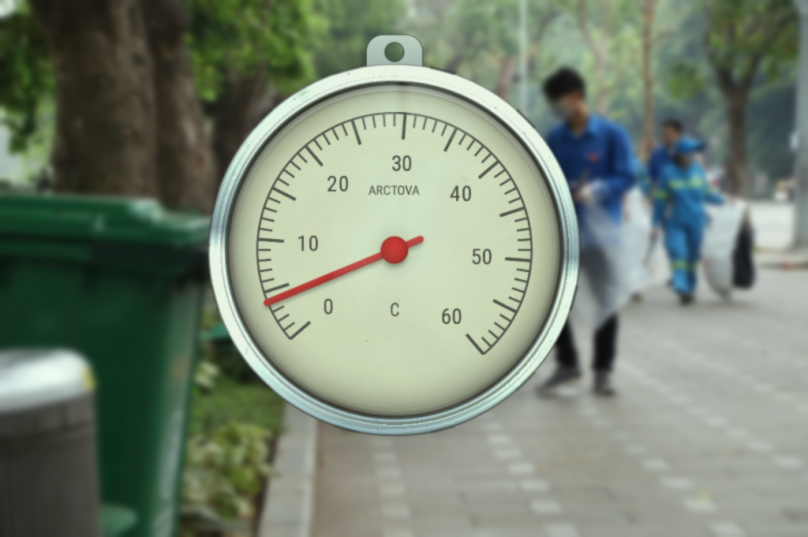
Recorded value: °C 4
